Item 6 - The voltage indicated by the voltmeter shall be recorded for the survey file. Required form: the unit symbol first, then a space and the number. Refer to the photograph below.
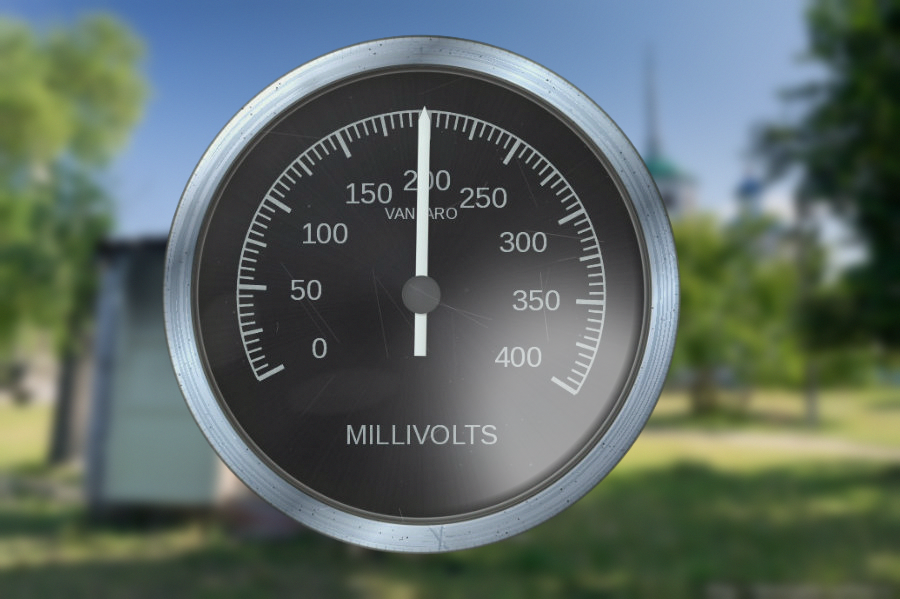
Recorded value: mV 197.5
